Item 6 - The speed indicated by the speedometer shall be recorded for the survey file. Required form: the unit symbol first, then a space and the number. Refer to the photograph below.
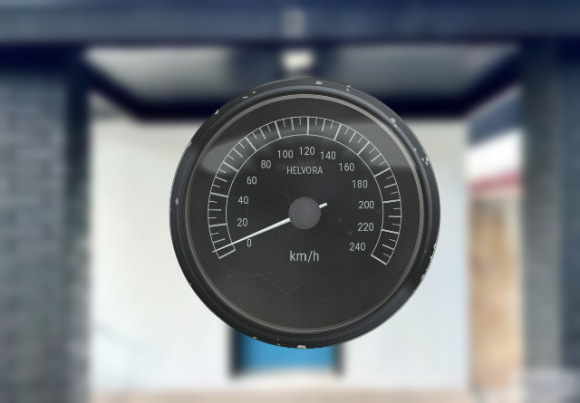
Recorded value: km/h 5
